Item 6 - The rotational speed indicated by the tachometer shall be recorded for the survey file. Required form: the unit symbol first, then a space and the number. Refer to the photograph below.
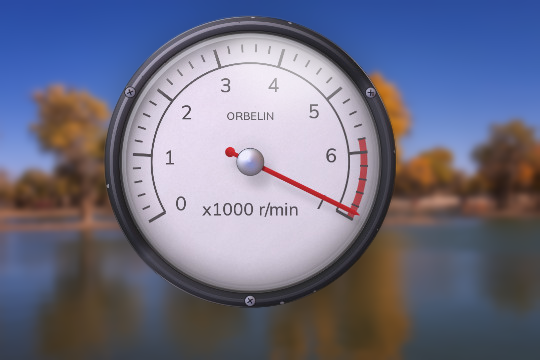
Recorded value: rpm 6900
